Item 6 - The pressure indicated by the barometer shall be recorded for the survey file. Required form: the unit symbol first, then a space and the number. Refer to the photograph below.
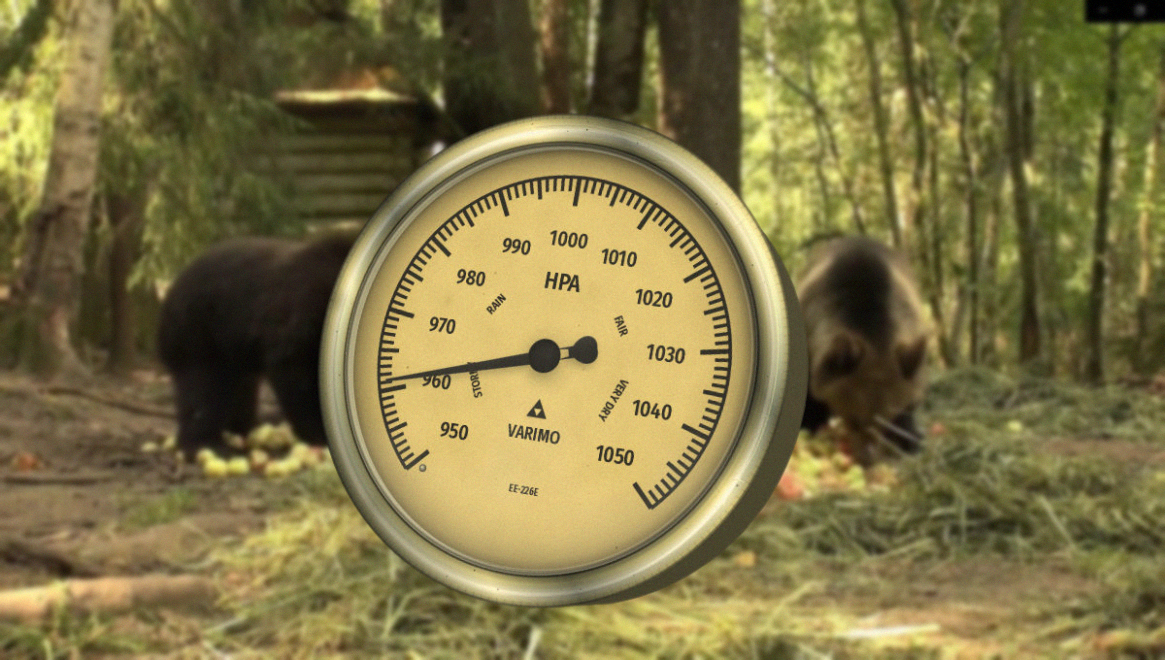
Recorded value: hPa 961
